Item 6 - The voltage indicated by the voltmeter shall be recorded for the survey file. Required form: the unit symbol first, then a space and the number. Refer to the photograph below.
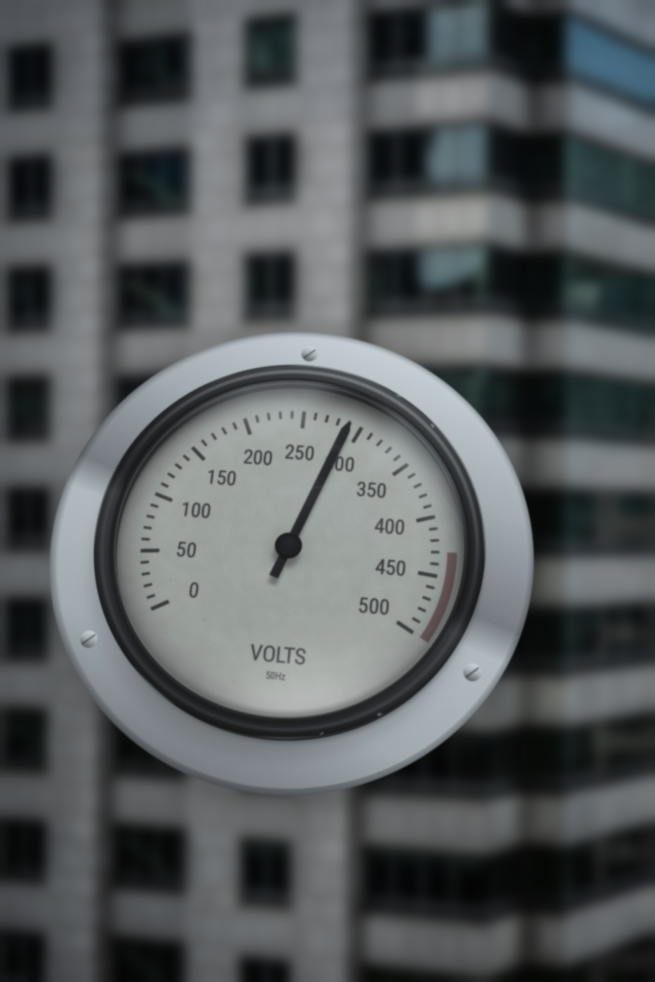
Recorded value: V 290
